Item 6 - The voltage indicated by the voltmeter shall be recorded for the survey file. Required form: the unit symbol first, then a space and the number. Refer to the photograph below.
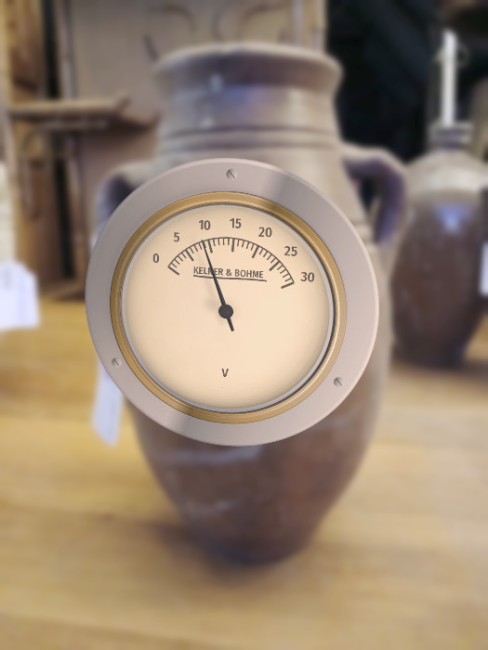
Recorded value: V 9
